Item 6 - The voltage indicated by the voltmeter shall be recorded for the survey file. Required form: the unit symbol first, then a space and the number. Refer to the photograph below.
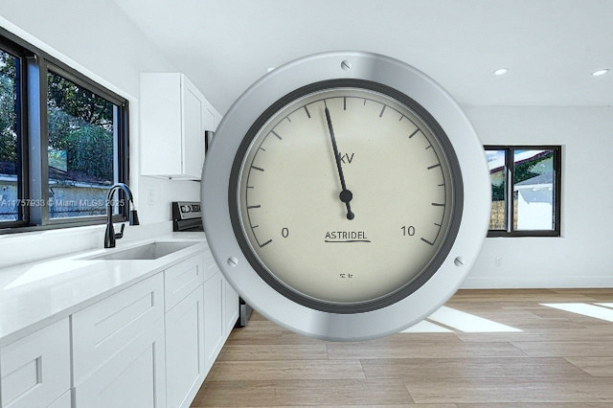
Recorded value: kV 4.5
